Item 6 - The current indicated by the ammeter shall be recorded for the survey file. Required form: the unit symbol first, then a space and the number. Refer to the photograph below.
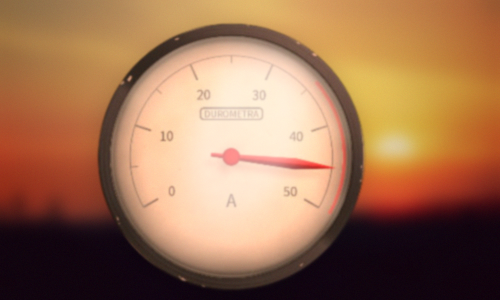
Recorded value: A 45
